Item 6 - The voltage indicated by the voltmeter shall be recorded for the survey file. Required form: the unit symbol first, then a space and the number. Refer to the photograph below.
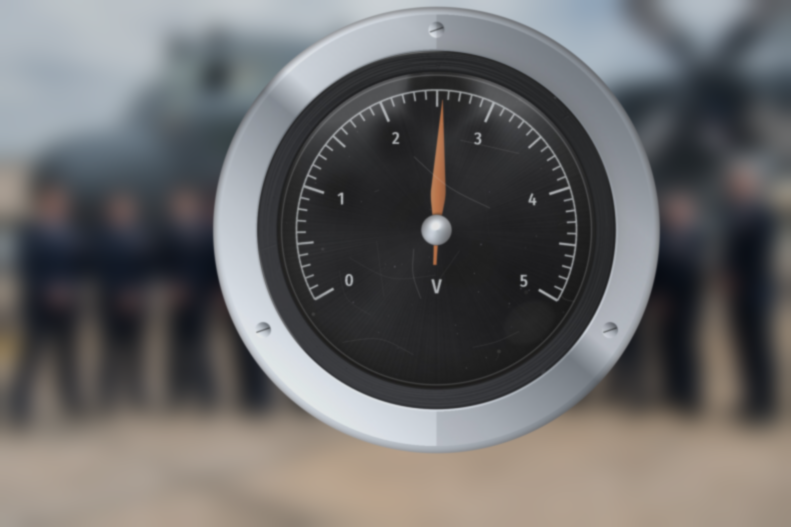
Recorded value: V 2.55
